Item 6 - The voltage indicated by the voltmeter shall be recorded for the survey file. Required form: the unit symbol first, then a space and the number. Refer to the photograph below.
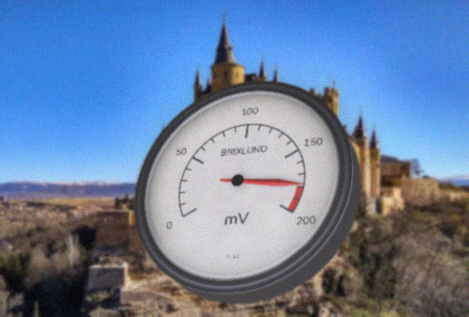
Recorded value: mV 180
